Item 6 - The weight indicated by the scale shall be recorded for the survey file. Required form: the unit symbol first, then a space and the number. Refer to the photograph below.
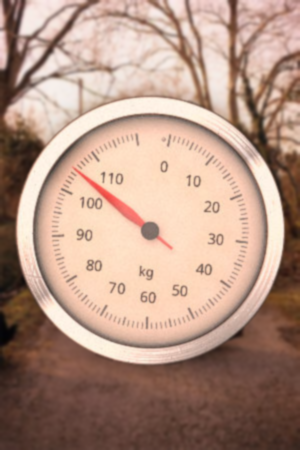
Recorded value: kg 105
